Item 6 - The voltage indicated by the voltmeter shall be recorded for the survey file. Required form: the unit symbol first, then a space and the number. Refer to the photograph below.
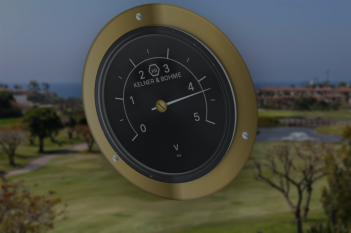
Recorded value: V 4.25
